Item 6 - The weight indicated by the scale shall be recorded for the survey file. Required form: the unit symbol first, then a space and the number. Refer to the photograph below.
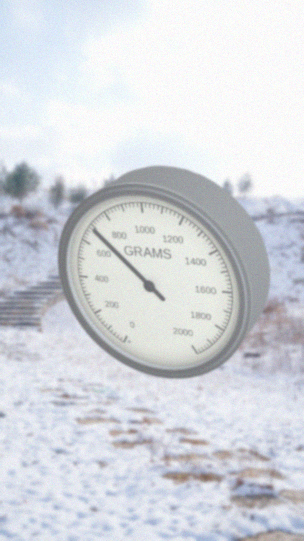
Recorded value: g 700
